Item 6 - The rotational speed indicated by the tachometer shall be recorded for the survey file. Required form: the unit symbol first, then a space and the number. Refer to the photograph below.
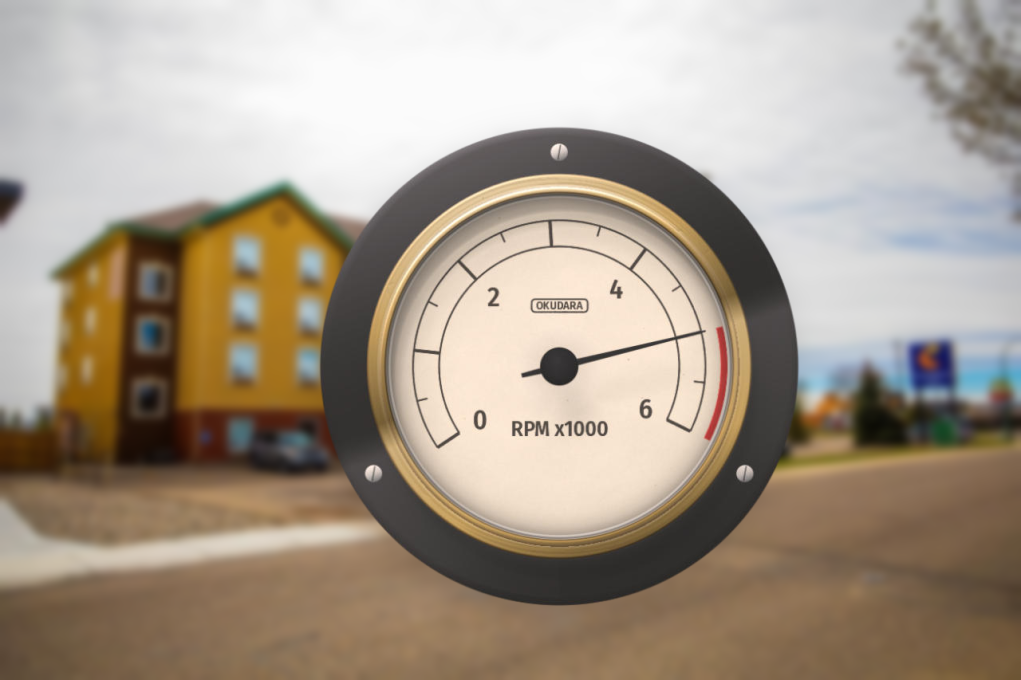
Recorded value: rpm 5000
